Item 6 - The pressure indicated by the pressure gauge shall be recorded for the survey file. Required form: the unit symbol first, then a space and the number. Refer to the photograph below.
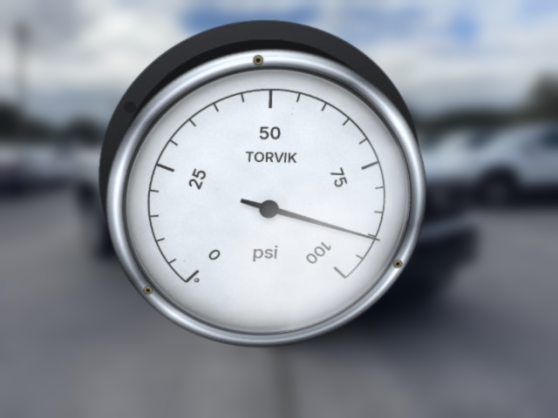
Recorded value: psi 90
